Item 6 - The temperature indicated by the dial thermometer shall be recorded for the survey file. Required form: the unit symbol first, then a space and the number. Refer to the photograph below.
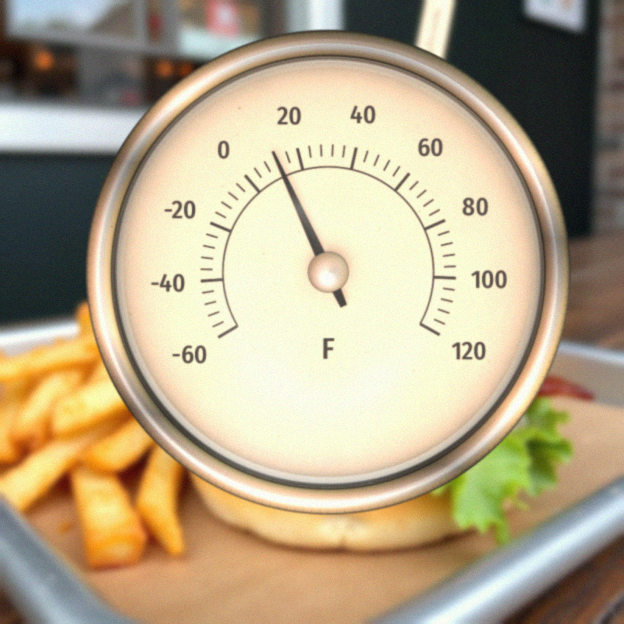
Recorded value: °F 12
